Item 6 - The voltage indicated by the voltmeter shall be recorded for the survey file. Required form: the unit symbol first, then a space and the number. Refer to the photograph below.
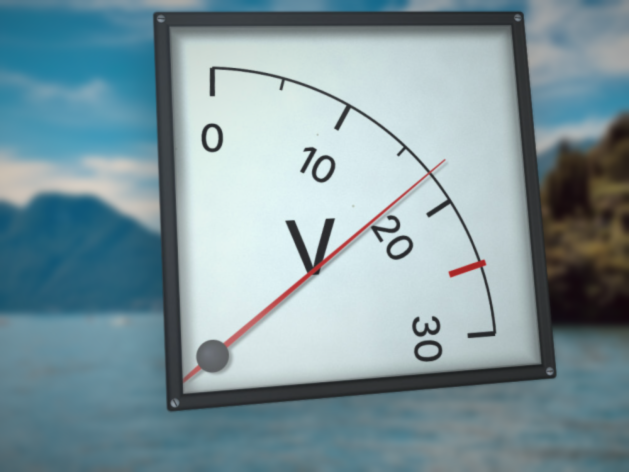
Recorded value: V 17.5
